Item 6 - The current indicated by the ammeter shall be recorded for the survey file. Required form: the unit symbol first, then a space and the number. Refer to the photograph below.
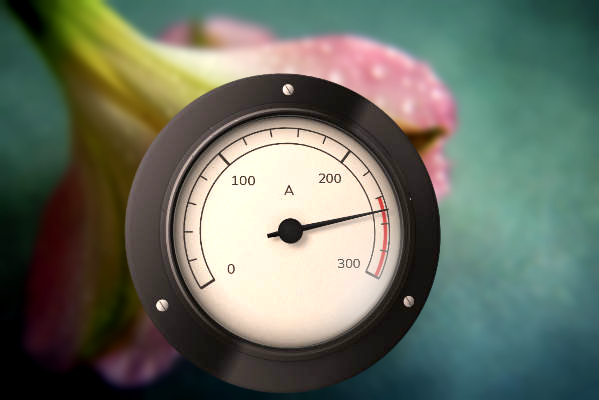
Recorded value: A 250
